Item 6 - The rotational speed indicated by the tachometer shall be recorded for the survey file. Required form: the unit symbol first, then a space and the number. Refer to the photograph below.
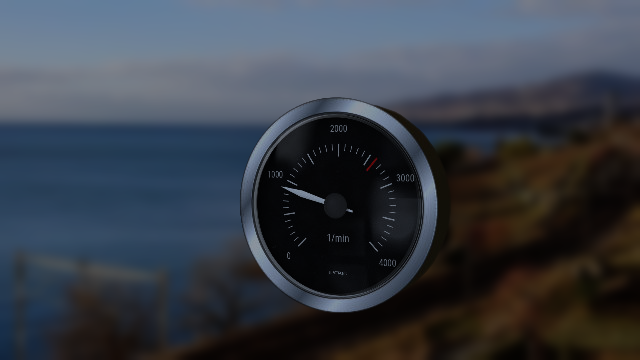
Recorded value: rpm 900
